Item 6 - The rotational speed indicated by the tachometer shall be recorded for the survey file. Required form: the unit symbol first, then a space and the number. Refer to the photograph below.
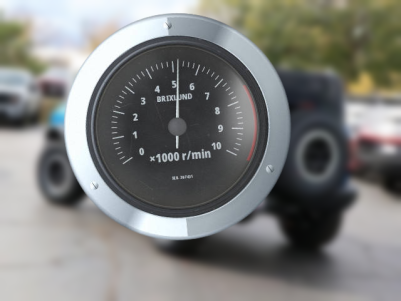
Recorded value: rpm 5200
